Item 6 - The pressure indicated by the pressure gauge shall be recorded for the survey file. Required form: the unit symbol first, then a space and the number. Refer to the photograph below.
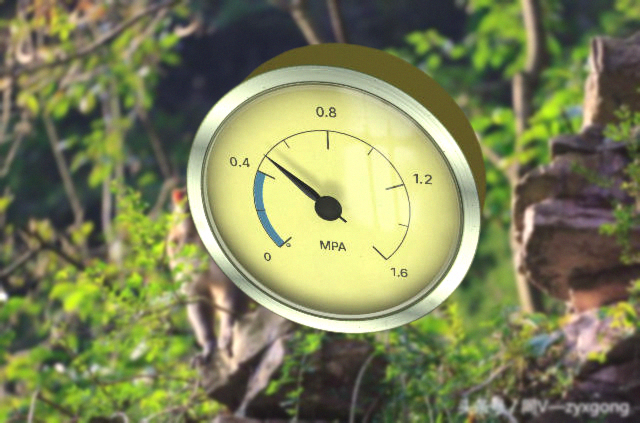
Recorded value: MPa 0.5
